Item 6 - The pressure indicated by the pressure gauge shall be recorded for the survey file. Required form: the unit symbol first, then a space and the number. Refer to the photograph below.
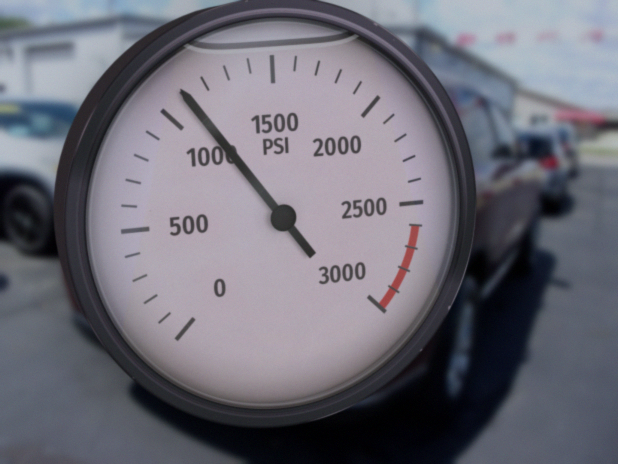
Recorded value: psi 1100
